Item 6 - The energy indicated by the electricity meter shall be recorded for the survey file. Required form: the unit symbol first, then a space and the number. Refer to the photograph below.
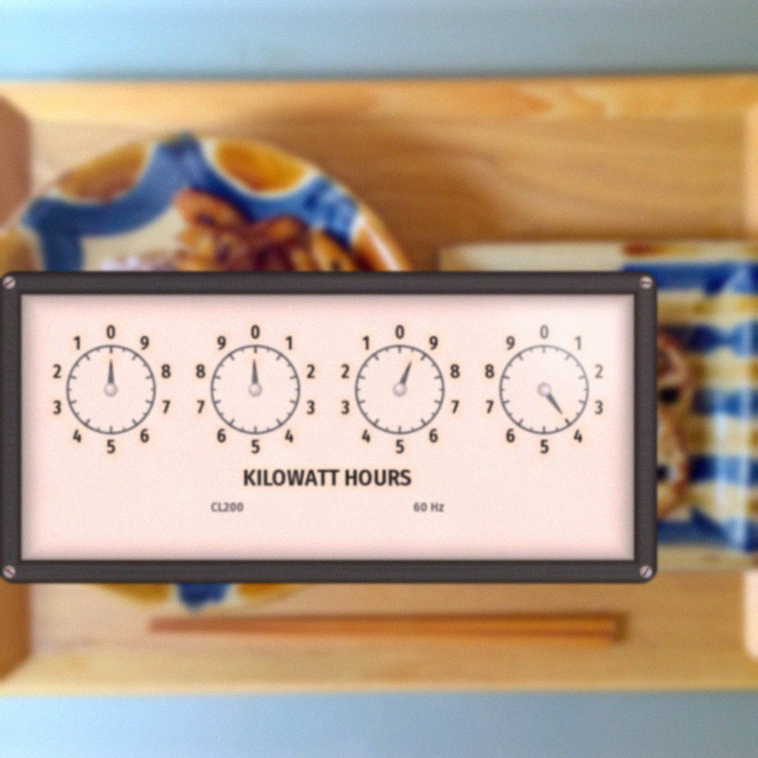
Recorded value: kWh 9994
